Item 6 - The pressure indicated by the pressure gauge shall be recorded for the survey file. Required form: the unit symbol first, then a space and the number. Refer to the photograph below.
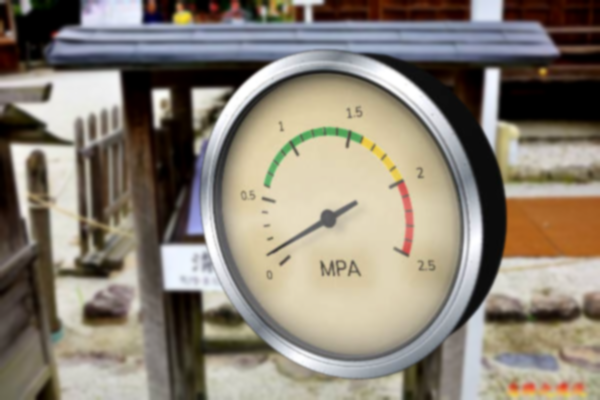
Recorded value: MPa 0.1
